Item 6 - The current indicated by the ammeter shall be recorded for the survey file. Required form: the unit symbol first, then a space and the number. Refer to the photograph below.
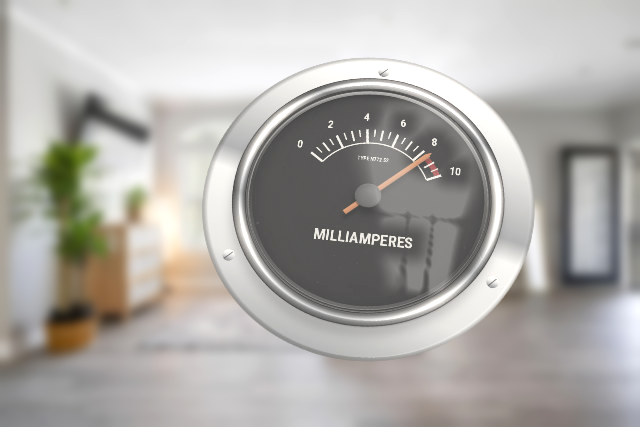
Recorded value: mA 8.5
